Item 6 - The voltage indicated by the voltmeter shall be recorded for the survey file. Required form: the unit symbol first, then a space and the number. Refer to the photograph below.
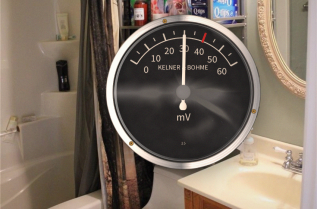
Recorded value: mV 30
